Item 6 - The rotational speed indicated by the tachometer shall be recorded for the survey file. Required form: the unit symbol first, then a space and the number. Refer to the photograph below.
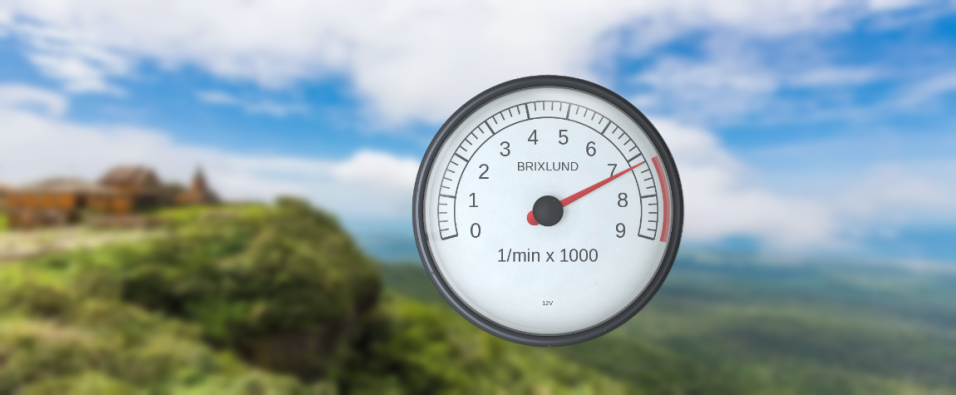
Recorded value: rpm 7200
